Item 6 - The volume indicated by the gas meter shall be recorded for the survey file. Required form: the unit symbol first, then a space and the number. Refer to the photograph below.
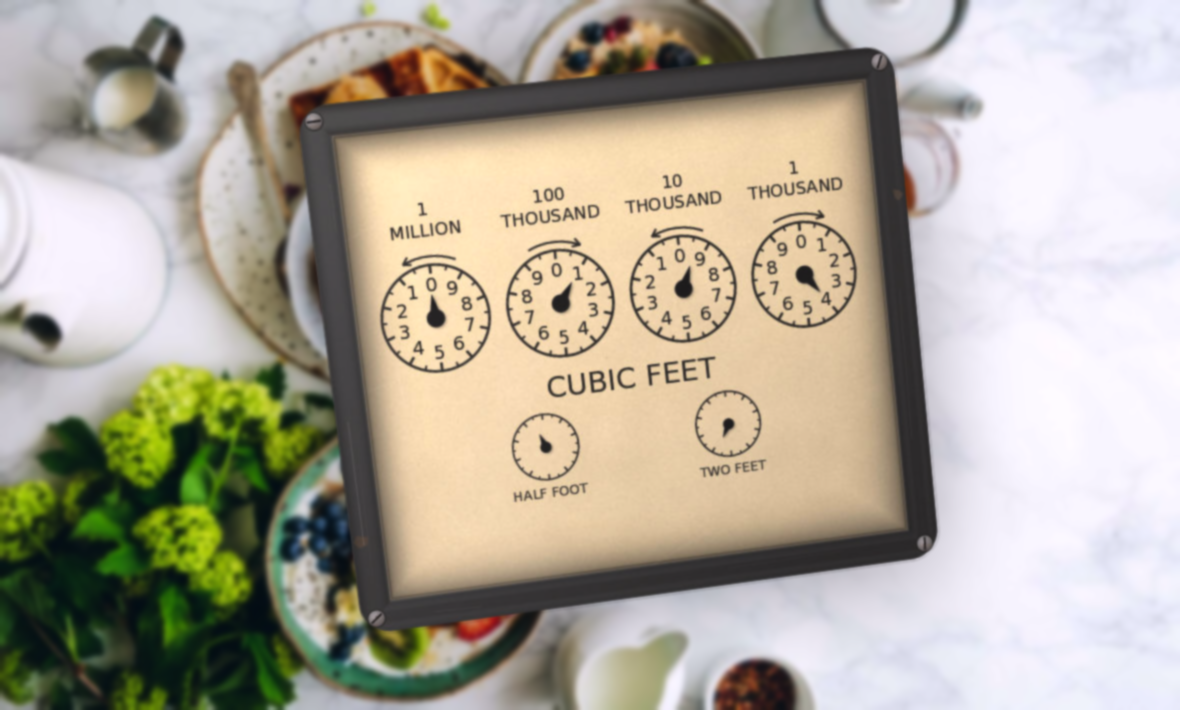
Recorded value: ft³ 9400
